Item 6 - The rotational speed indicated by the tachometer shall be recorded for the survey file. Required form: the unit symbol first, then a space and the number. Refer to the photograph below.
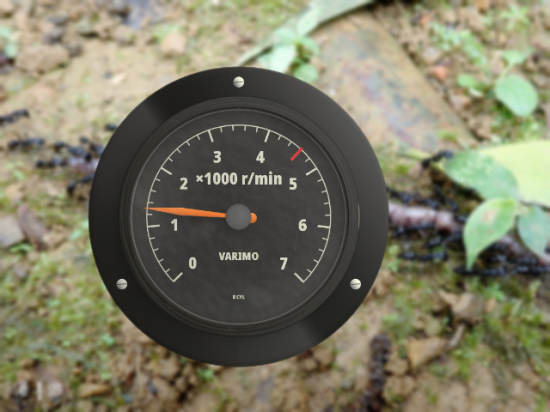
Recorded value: rpm 1300
